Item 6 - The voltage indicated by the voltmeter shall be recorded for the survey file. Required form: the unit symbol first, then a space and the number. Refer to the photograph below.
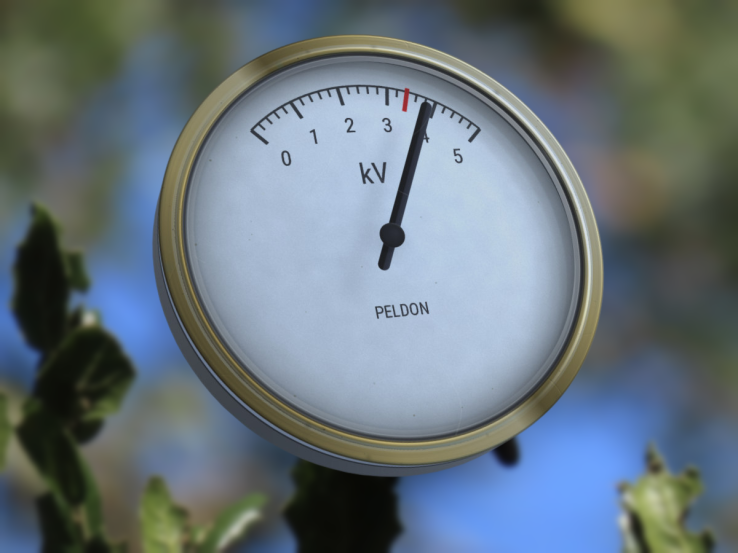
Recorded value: kV 3.8
